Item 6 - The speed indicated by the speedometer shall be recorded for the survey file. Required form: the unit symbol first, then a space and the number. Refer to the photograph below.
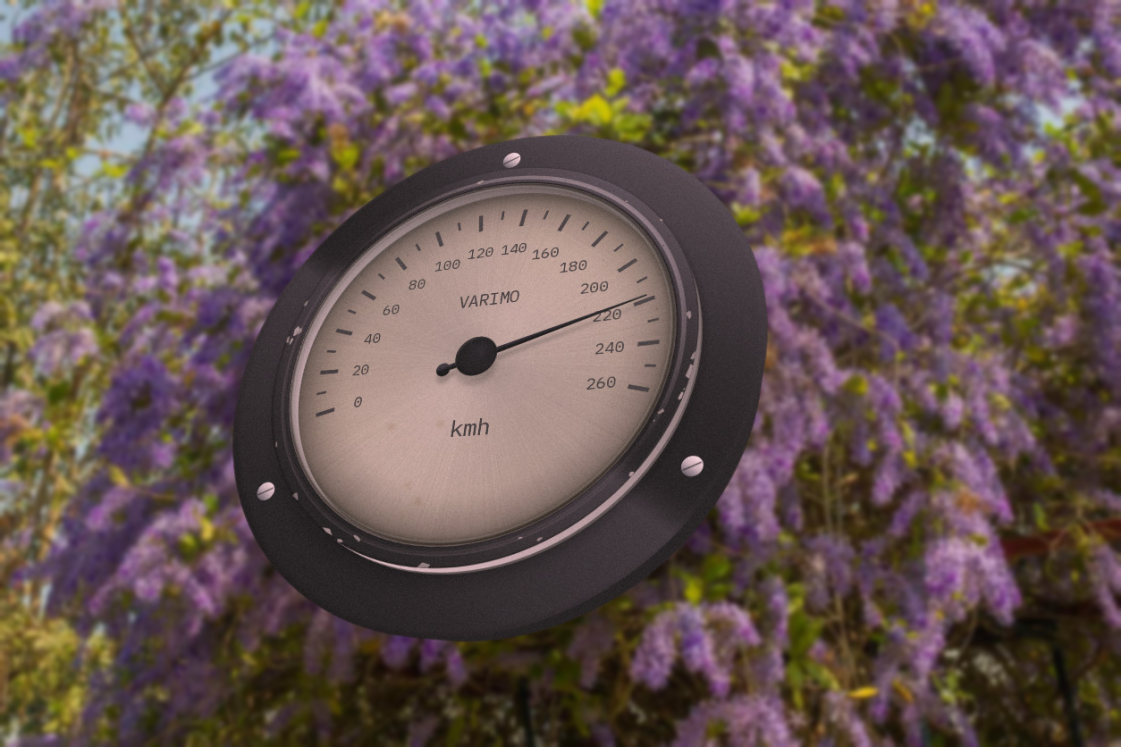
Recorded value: km/h 220
